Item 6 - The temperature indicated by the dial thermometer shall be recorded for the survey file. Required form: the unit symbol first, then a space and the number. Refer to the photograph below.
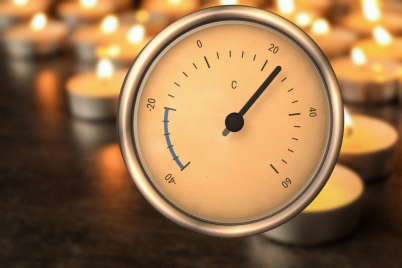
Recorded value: °C 24
